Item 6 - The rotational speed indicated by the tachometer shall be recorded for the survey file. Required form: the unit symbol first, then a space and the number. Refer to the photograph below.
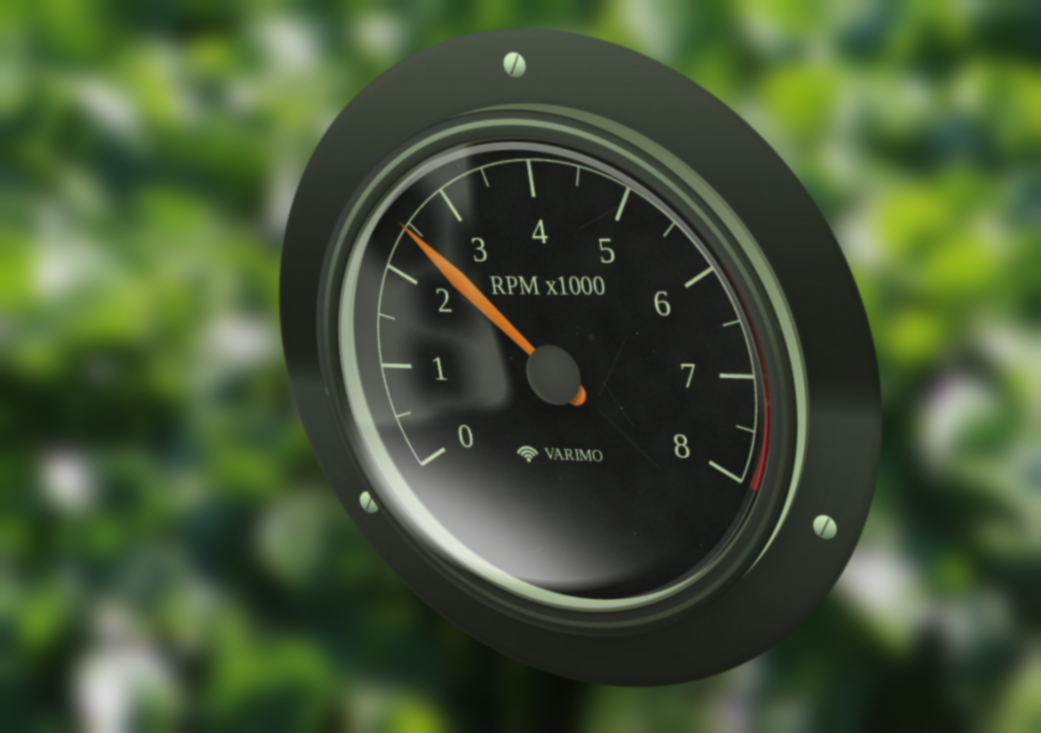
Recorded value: rpm 2500
